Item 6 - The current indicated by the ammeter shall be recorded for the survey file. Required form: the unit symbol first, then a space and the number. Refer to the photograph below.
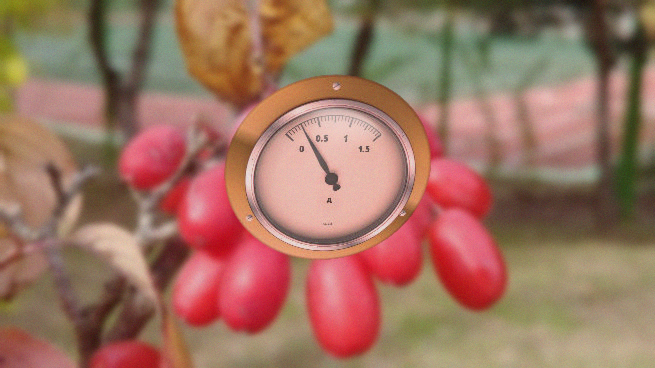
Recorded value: A 0.25
